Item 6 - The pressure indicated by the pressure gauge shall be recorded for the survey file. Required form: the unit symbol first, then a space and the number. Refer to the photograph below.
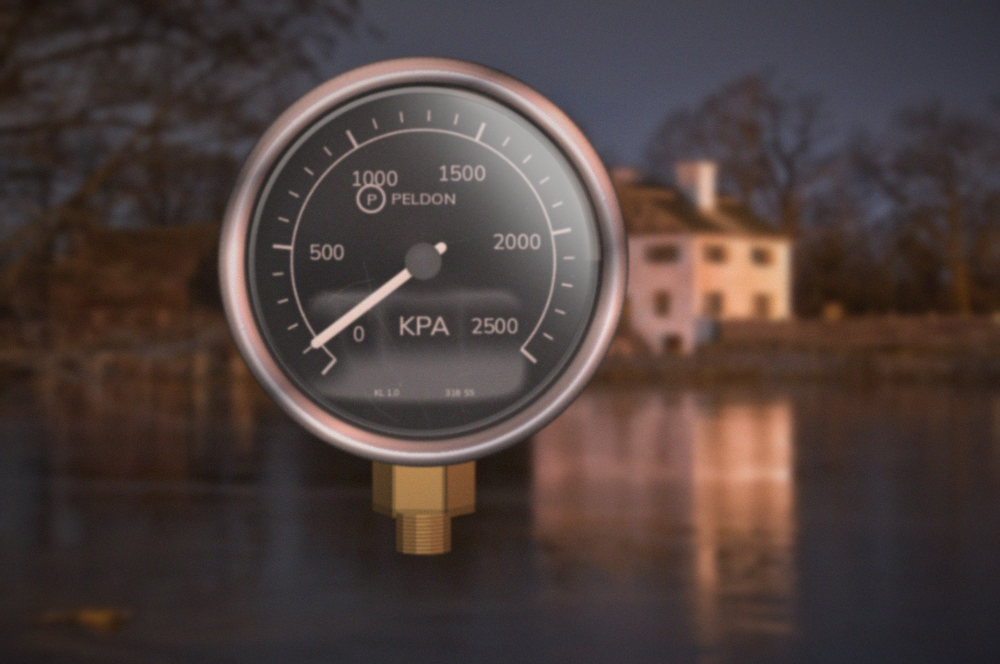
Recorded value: kPa 100
